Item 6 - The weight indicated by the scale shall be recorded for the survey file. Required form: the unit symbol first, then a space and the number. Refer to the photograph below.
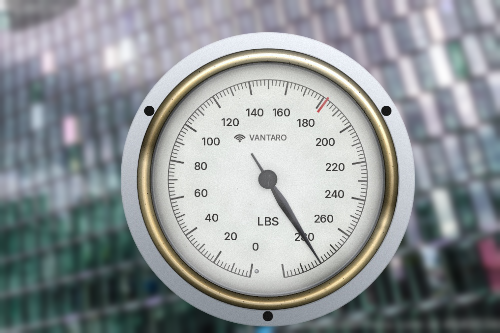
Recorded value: lb 280
